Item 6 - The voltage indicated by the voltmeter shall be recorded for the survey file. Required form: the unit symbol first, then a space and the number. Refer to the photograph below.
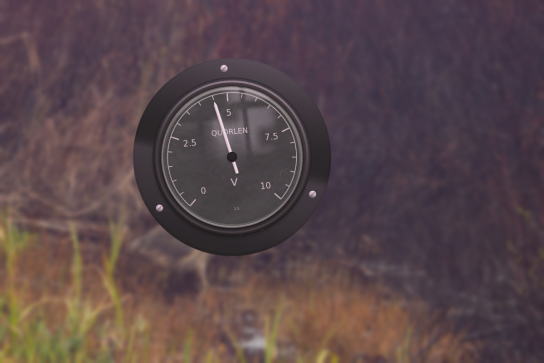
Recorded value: V 4.5
